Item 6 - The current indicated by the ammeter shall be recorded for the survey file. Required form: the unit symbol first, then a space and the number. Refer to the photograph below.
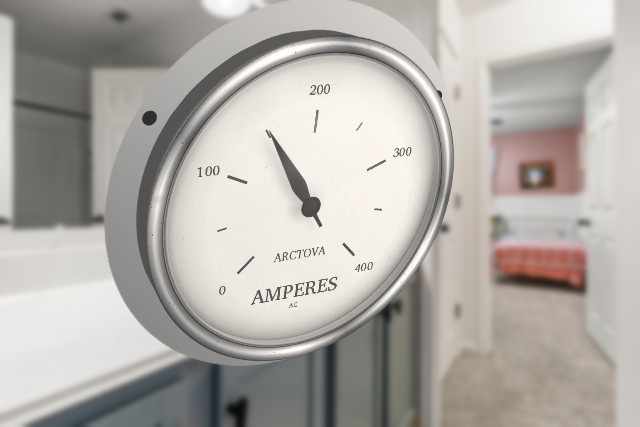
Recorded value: A 150
